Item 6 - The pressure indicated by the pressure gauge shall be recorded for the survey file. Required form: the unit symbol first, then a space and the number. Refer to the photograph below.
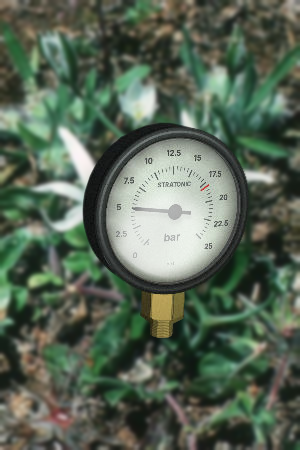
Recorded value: bar 5
